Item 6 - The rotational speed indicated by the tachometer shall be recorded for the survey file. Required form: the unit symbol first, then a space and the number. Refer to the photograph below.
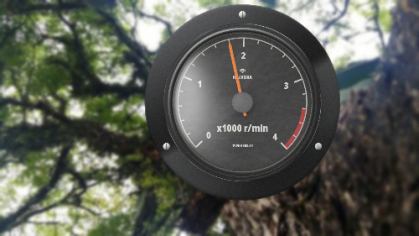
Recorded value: rpm 1800
